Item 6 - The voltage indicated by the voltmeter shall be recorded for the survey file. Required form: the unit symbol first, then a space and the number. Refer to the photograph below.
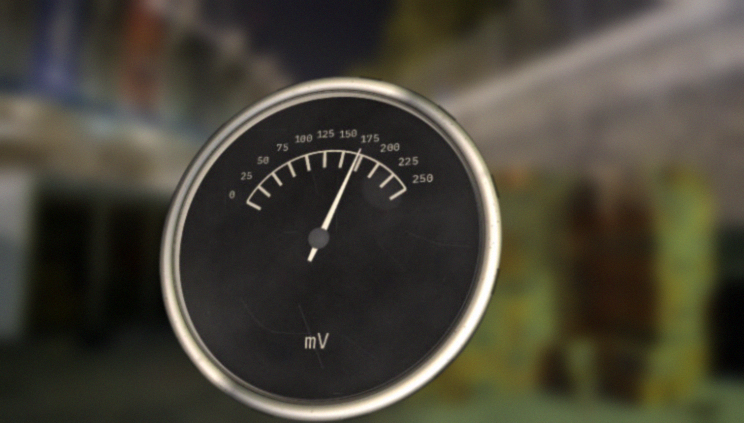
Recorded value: mV 175
